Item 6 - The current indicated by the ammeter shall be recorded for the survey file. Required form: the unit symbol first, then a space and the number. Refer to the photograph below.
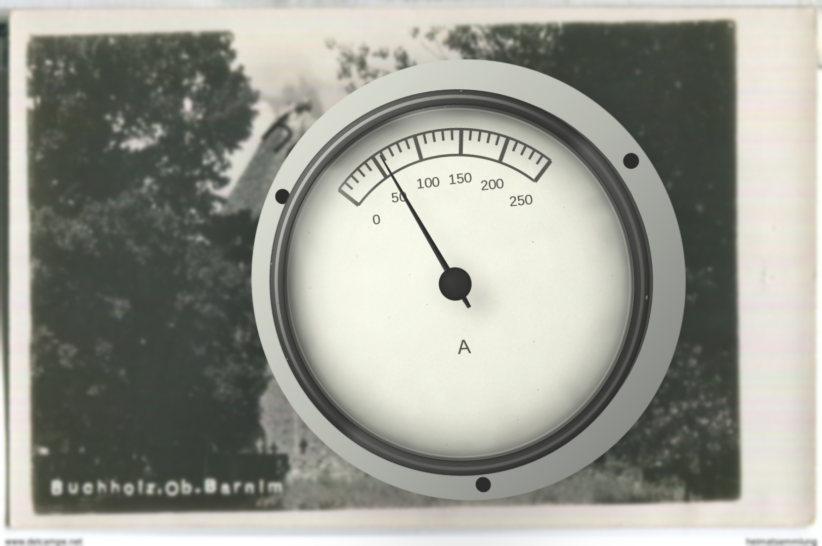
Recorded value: A 60
